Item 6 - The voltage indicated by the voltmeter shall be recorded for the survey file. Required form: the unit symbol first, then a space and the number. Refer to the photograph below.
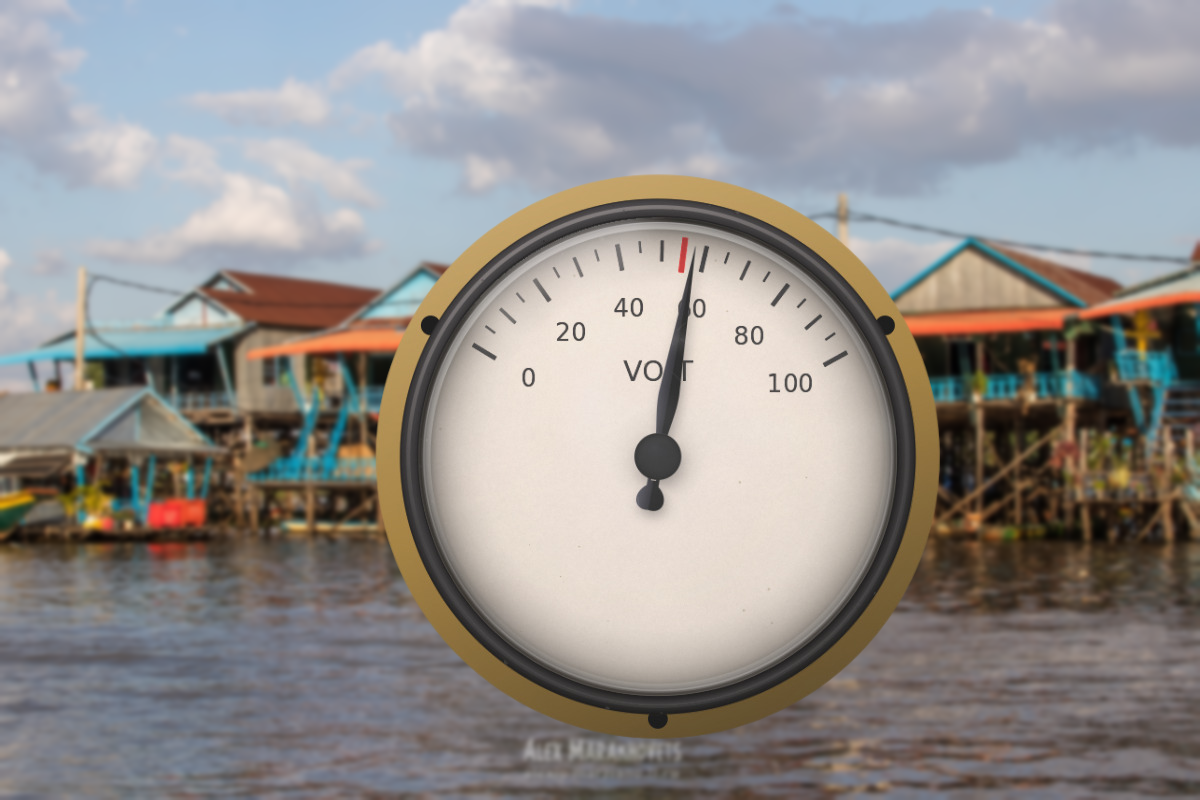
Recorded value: V 57.5
